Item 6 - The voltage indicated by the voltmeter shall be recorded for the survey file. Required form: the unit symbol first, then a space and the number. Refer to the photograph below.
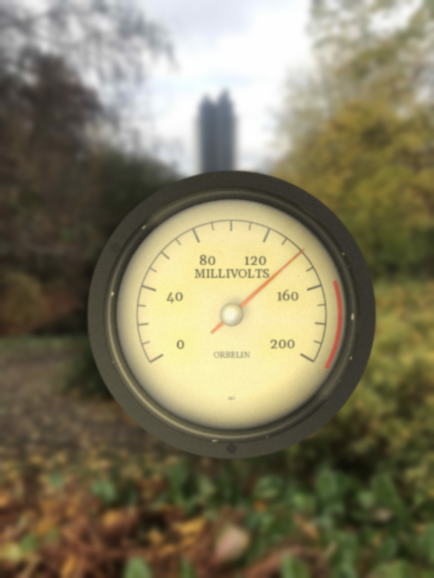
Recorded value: mV 140
